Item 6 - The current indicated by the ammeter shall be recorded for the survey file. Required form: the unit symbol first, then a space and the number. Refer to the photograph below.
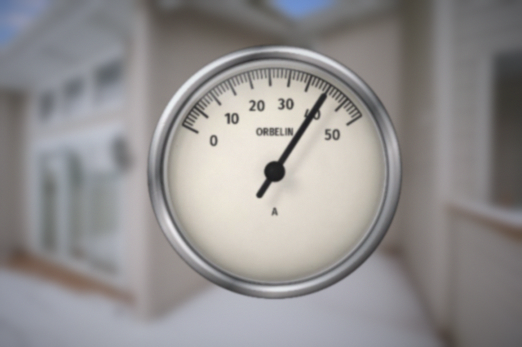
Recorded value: A 40
